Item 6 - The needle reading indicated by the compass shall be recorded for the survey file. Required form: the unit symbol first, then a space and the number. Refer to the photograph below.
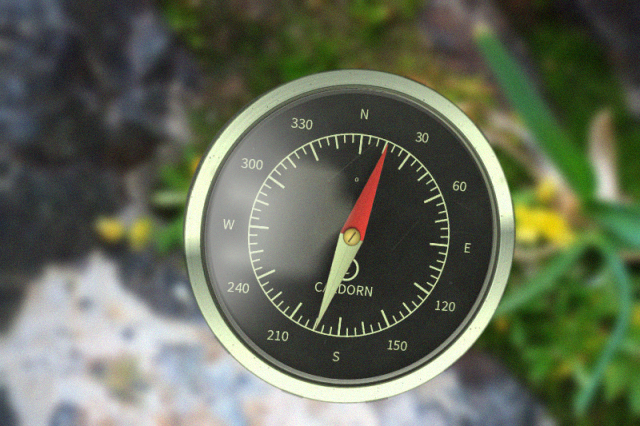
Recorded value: ° 15
